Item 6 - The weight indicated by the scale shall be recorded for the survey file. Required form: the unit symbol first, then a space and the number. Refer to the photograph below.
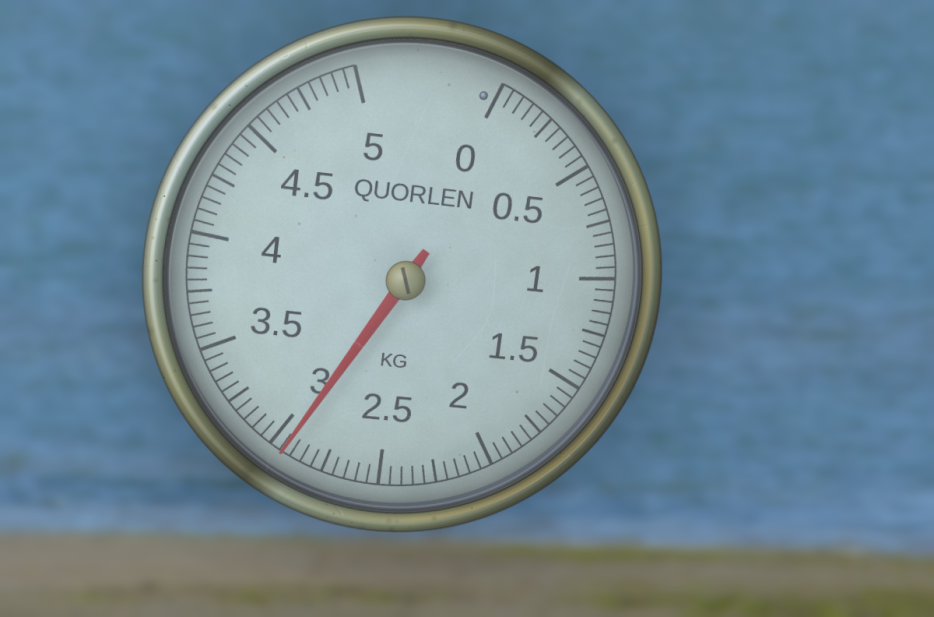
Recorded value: kg 2.95
